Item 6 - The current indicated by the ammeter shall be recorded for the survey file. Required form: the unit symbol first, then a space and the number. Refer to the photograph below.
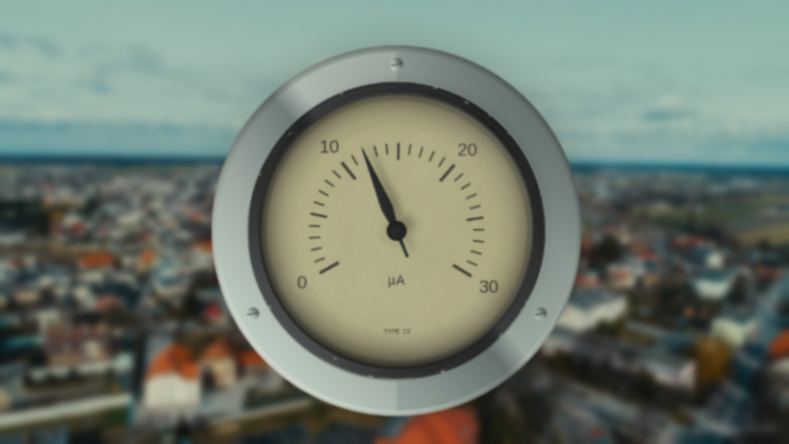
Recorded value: µA 12
